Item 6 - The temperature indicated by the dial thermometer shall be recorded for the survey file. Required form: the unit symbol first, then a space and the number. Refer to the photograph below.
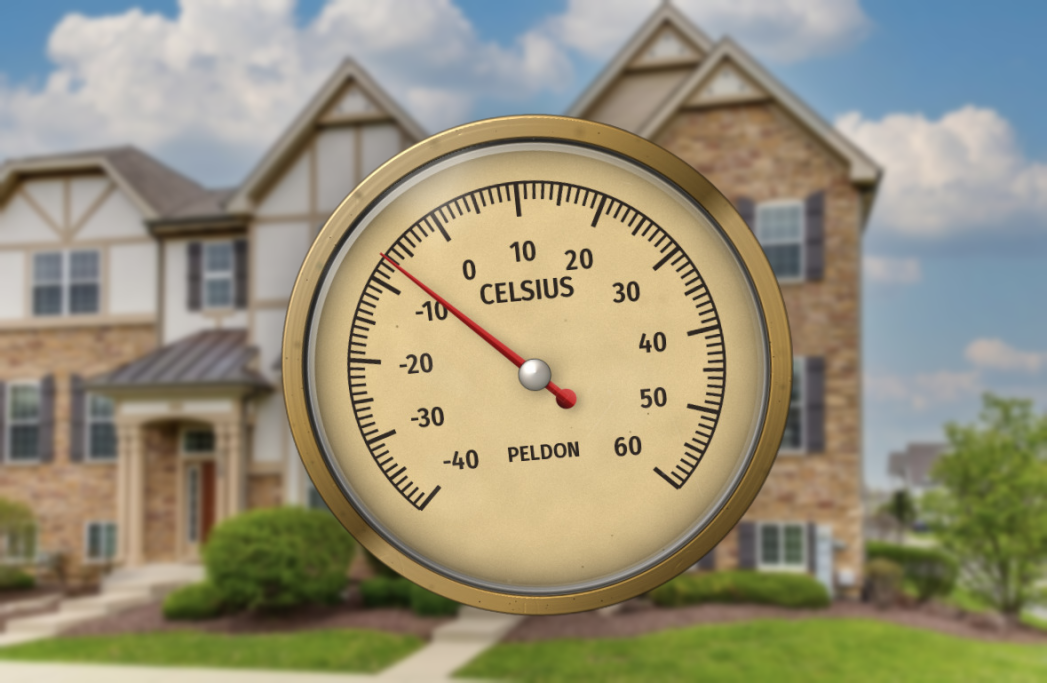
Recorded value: °C -7
